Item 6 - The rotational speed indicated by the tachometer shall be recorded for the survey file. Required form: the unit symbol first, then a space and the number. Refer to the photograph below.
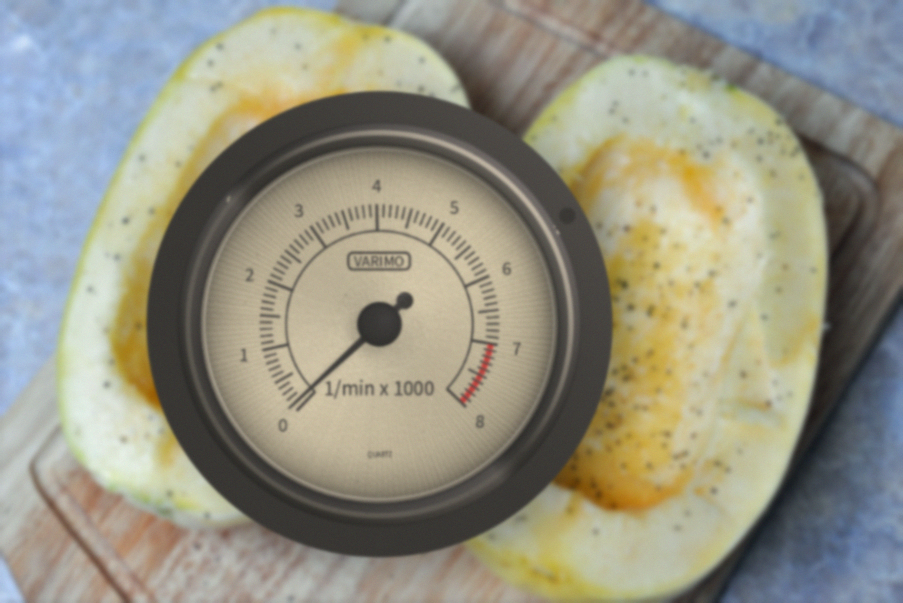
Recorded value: rpm 100
